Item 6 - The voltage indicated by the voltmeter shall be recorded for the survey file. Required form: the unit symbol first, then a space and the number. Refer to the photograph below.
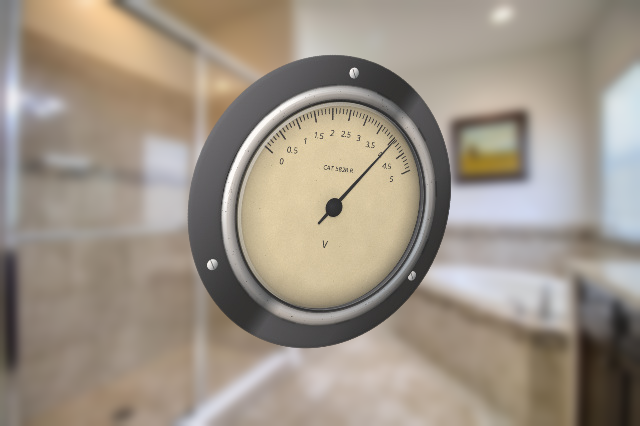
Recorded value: V 4
